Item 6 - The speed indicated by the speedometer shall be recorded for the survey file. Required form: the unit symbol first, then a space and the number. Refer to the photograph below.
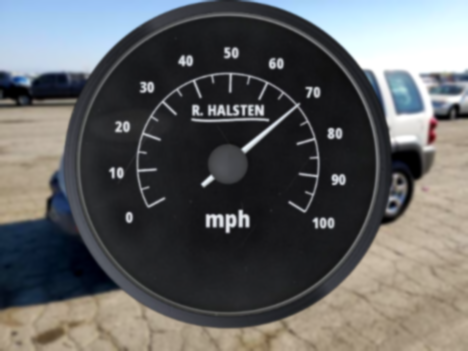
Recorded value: mph 70
